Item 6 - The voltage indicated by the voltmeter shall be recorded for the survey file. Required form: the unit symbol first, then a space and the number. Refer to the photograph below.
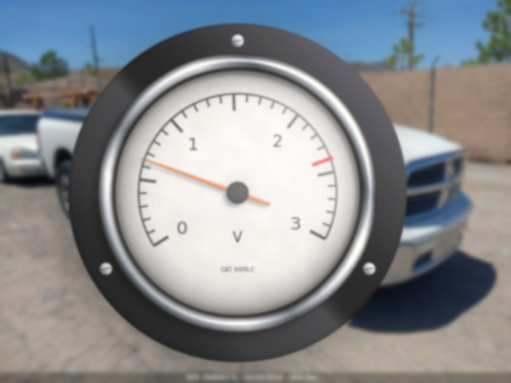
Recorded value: V 0.65
